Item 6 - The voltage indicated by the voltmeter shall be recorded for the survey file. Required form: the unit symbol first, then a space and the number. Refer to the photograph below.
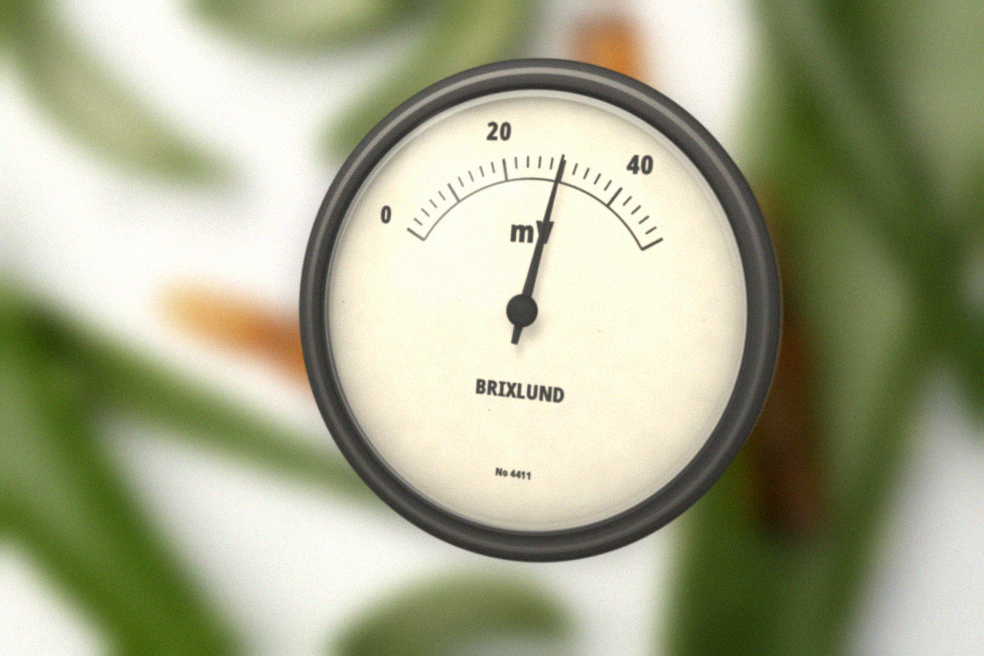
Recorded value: mV 30
